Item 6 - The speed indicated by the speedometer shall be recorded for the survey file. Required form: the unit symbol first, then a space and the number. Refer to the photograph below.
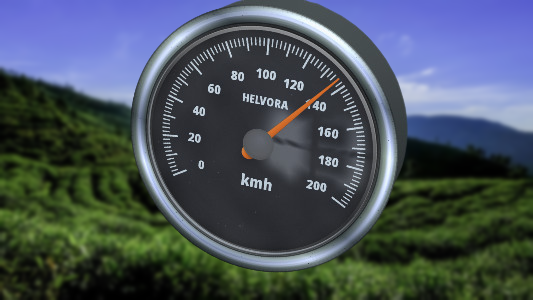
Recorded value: km/h 136
